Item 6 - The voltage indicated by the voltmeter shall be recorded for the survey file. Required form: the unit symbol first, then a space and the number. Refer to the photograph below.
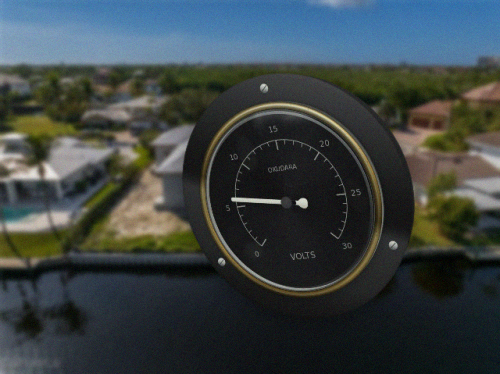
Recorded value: V 6
